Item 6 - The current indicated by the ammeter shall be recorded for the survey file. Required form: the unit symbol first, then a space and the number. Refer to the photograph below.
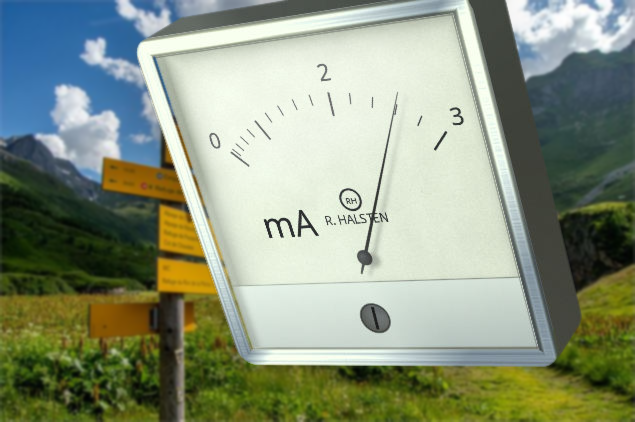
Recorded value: mA 2.6
